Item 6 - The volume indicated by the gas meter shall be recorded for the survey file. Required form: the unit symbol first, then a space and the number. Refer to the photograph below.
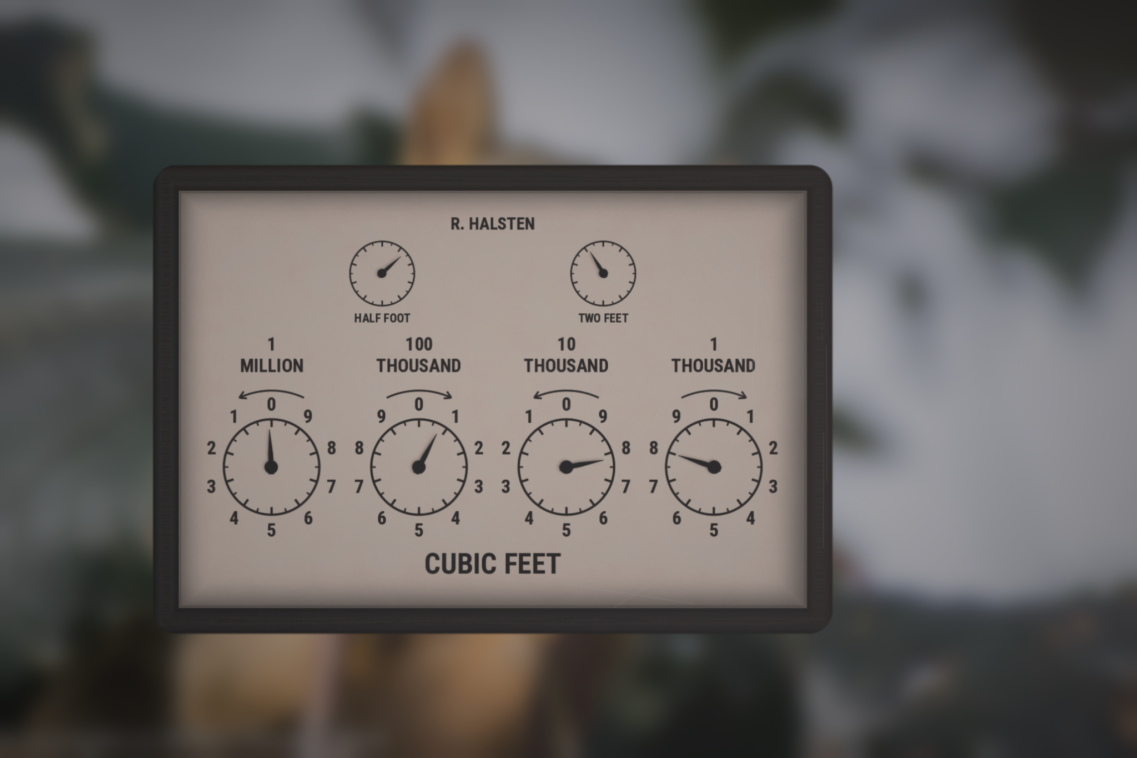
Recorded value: ft³ 7800
